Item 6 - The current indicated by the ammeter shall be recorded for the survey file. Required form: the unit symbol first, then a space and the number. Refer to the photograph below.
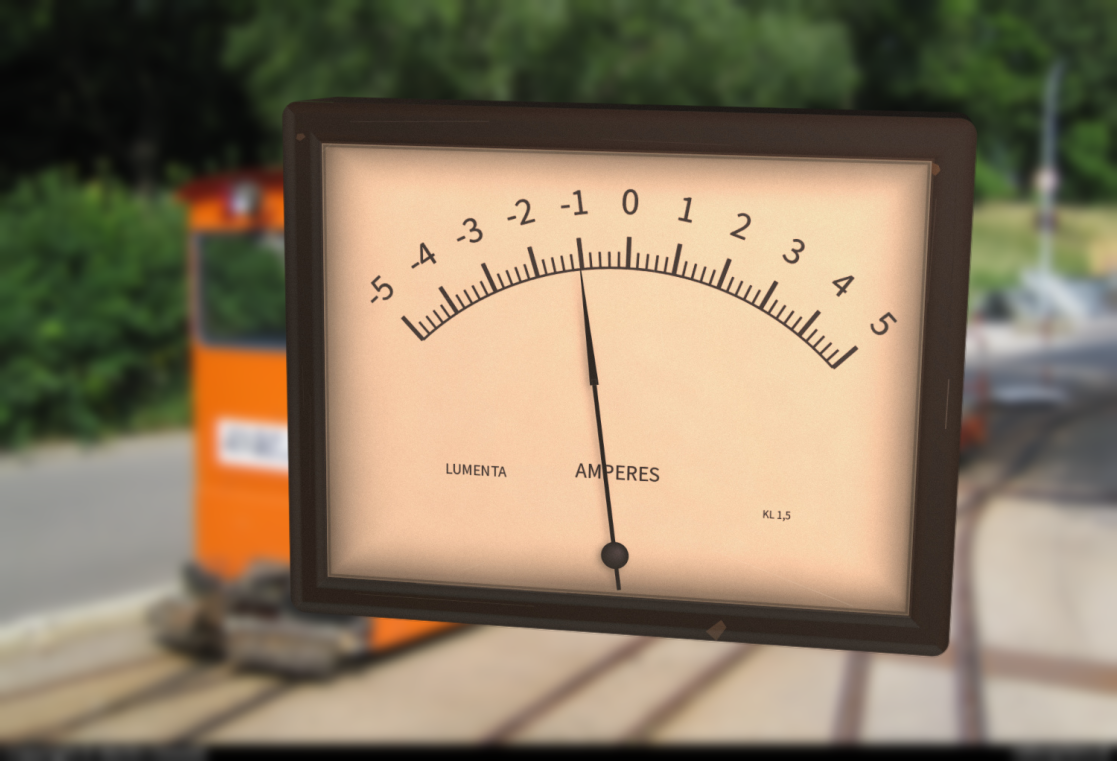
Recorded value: A -1
